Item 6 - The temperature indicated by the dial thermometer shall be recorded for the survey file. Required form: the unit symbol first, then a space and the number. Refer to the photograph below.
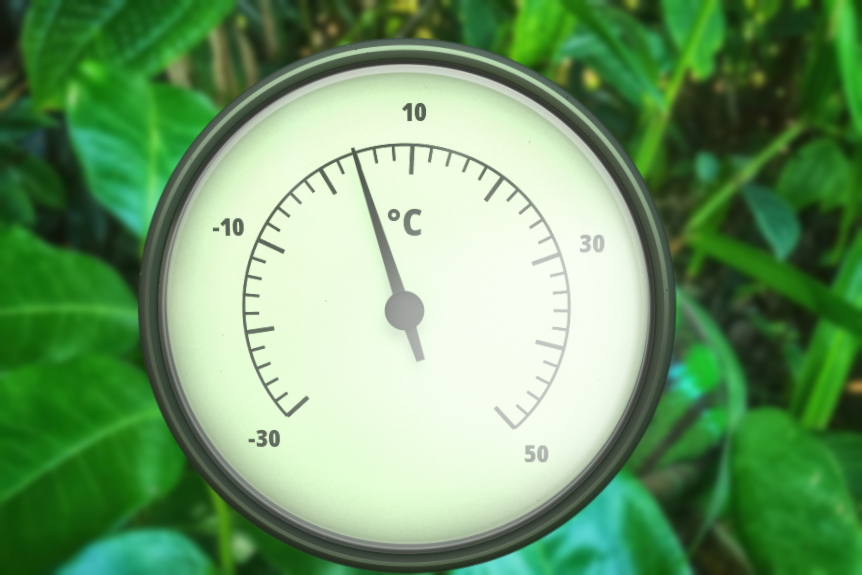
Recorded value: °C 4
